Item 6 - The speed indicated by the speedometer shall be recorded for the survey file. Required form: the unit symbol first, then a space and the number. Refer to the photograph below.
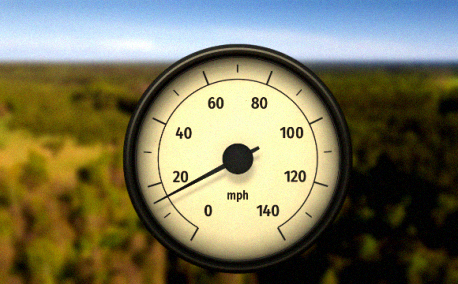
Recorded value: mph 15
